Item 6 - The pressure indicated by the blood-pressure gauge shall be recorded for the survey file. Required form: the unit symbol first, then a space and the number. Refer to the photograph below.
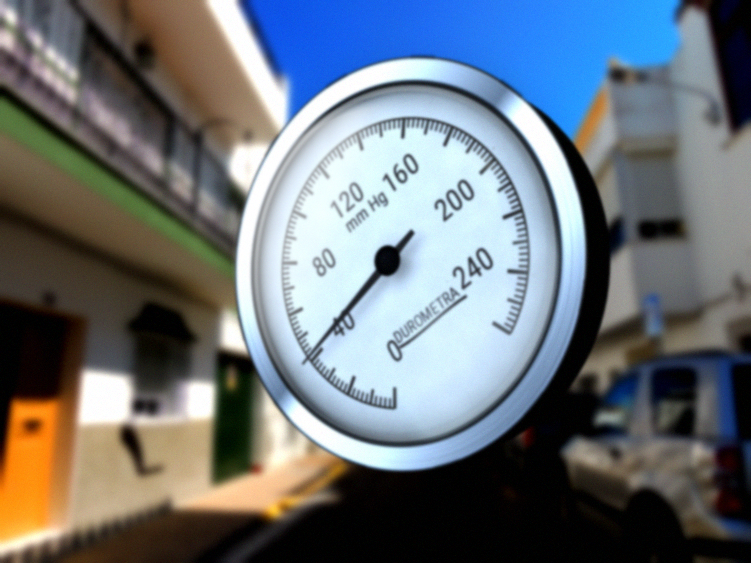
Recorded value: mmHg 40
